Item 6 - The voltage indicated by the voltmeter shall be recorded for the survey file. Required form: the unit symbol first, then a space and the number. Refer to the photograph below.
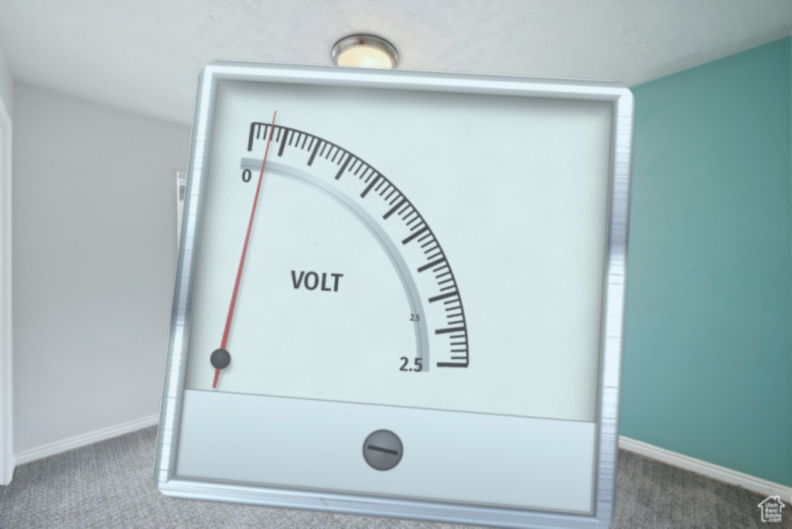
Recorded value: V 0.15
